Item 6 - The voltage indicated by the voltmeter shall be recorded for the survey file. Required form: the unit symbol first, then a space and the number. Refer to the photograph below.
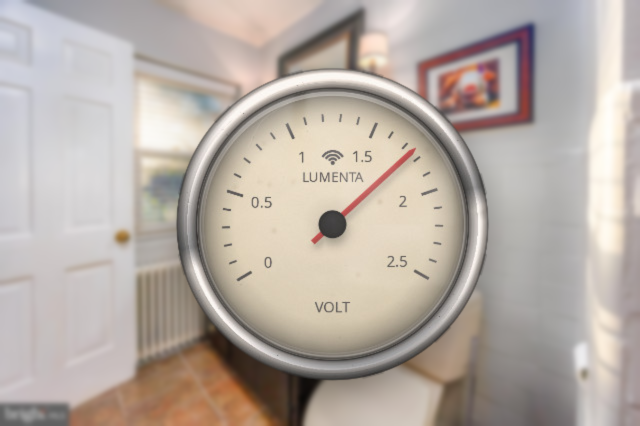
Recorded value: V 1.75
